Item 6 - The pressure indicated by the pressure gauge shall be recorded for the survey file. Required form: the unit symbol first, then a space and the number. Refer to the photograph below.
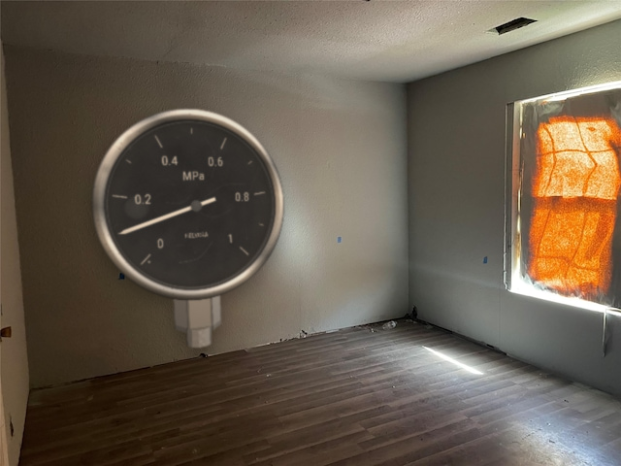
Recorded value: MPa 0.1
